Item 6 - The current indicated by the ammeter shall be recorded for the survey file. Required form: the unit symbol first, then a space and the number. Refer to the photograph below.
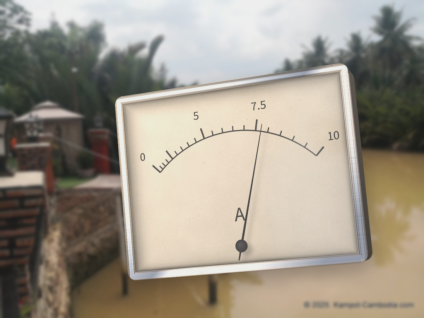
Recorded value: A 7.75
